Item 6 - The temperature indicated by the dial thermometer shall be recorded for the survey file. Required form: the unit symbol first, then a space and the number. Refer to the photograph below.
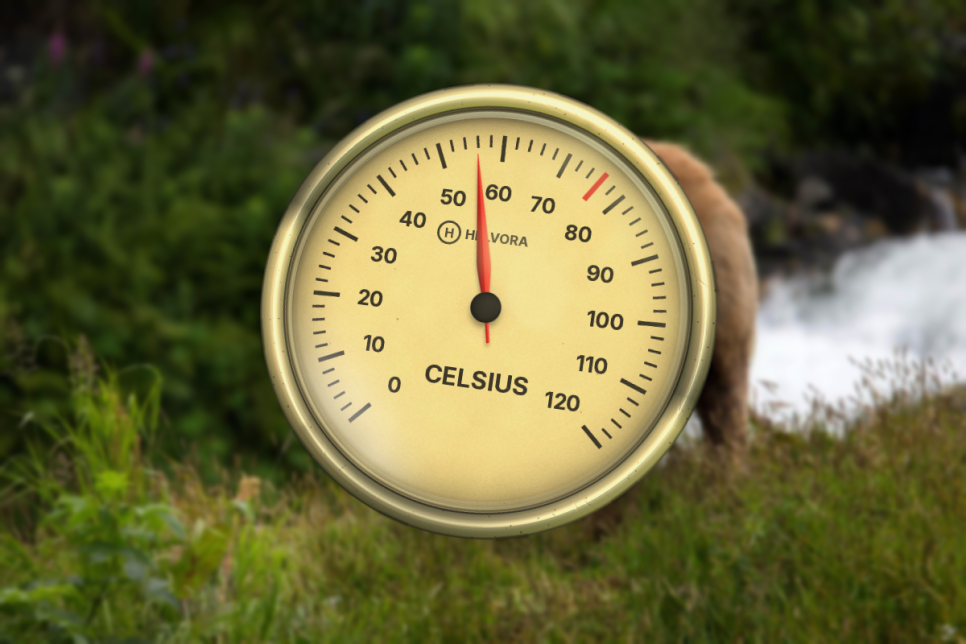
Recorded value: °C 56
